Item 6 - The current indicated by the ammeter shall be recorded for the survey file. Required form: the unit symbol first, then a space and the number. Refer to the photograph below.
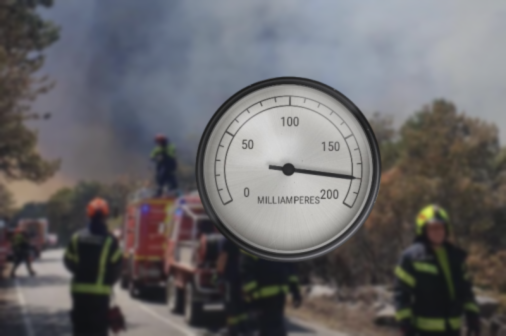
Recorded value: mA 180
